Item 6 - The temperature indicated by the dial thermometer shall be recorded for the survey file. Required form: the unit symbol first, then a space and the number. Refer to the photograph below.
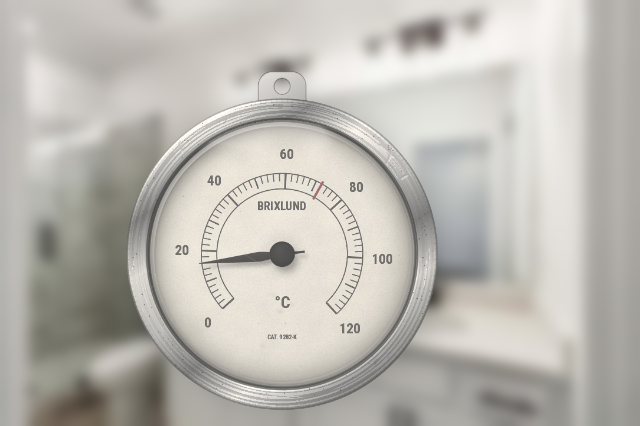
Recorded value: °C 16
